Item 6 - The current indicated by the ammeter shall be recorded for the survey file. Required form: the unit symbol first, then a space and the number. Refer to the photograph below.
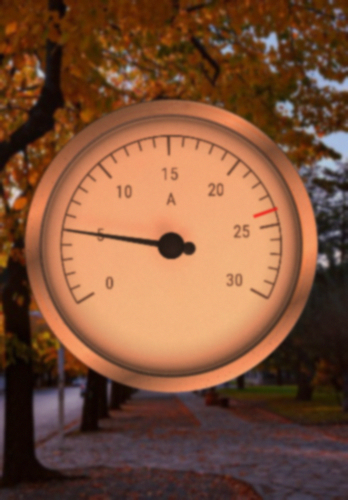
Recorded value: A 5
